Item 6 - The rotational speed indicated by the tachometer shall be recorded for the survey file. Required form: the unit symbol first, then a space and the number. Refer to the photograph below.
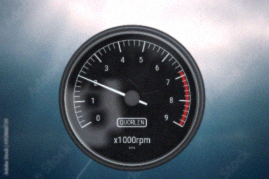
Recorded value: rpm 2000
